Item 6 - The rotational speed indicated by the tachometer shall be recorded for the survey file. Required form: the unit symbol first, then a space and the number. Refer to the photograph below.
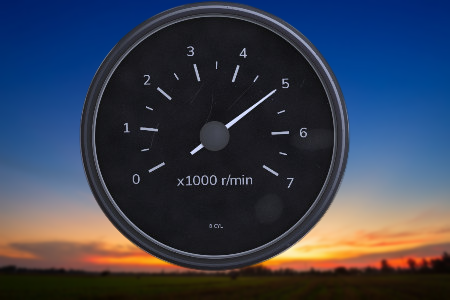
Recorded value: rpm 5000
